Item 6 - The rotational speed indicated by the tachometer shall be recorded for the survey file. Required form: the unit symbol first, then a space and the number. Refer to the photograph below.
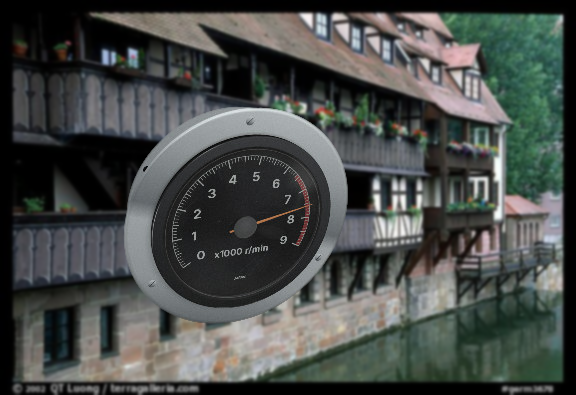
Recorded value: rpm 7500
